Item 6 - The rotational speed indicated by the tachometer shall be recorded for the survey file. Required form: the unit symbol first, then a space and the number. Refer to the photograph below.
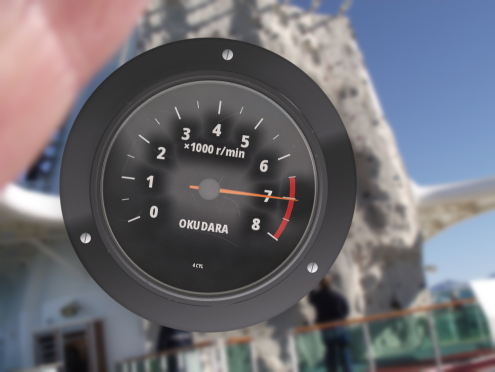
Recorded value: rpm 7000
